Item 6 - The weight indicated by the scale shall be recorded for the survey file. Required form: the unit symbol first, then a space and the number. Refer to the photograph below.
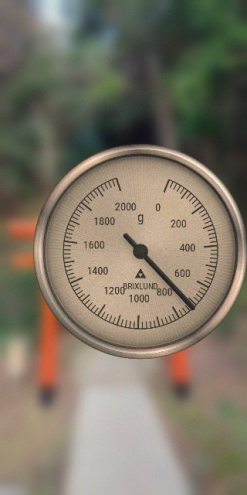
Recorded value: g 720
